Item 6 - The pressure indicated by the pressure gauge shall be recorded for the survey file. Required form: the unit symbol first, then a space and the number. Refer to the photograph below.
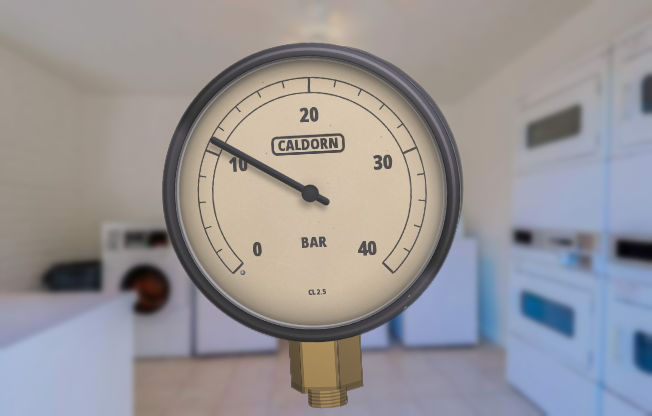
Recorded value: bar 11
